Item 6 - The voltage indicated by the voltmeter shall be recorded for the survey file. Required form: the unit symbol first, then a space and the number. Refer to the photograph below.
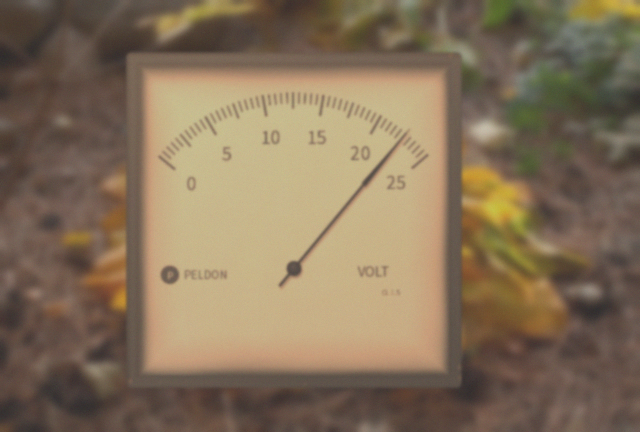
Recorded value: V 22.5
